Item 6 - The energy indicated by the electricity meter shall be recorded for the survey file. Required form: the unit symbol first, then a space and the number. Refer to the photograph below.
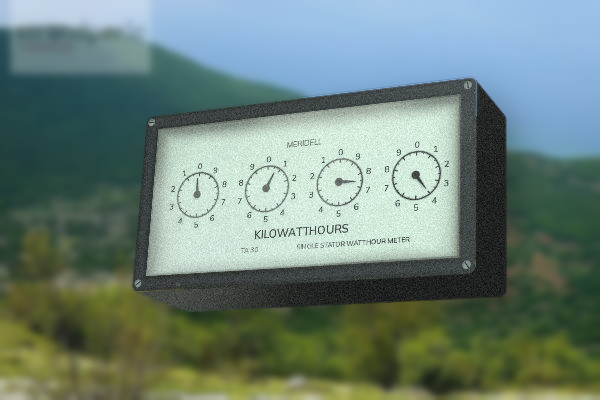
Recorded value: kWh 74
